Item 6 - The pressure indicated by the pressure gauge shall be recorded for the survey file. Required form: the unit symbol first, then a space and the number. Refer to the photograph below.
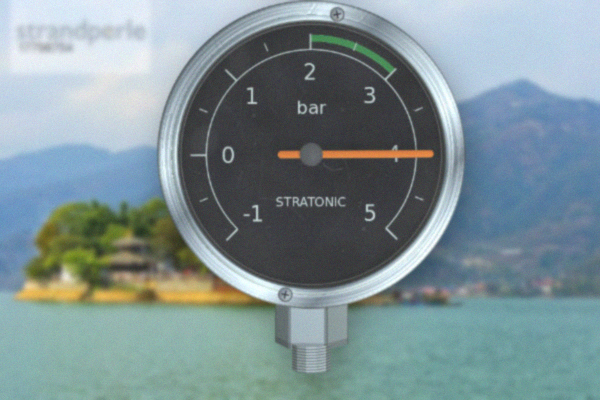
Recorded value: bar 4
